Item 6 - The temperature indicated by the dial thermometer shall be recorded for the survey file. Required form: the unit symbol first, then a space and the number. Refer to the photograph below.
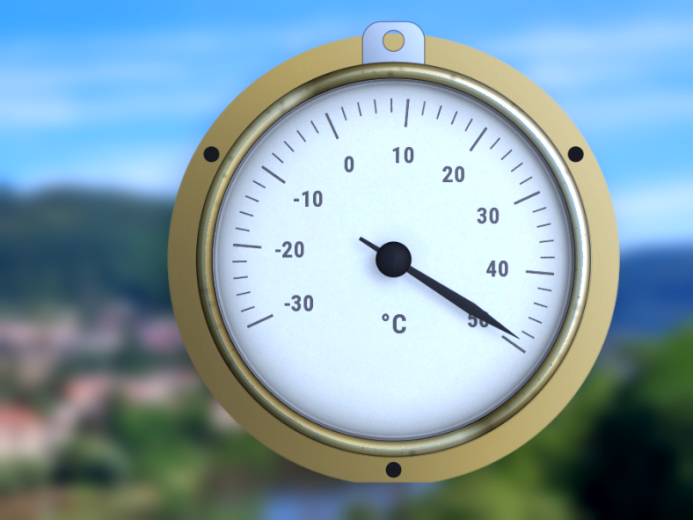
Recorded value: °C 49
